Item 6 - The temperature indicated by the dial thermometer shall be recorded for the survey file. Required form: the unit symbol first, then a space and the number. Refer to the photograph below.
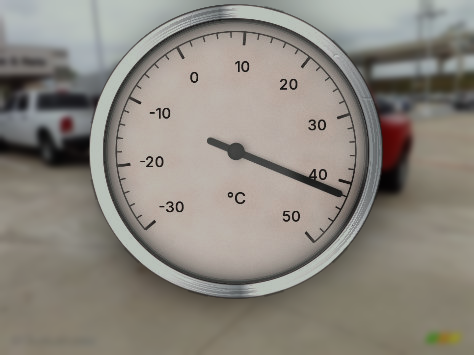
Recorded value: °C 42
